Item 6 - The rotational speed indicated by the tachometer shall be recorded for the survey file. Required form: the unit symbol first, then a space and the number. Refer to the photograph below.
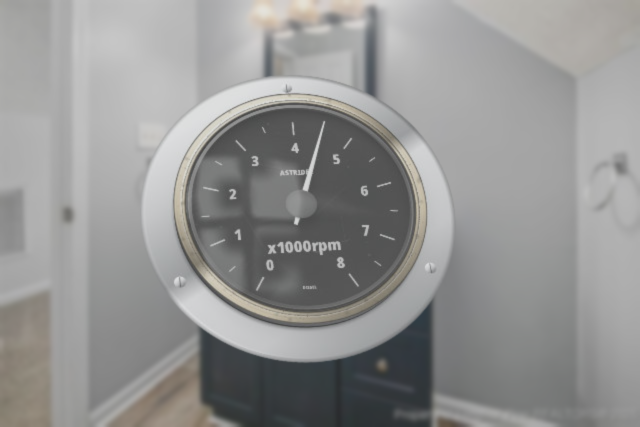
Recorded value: rpm 4500
